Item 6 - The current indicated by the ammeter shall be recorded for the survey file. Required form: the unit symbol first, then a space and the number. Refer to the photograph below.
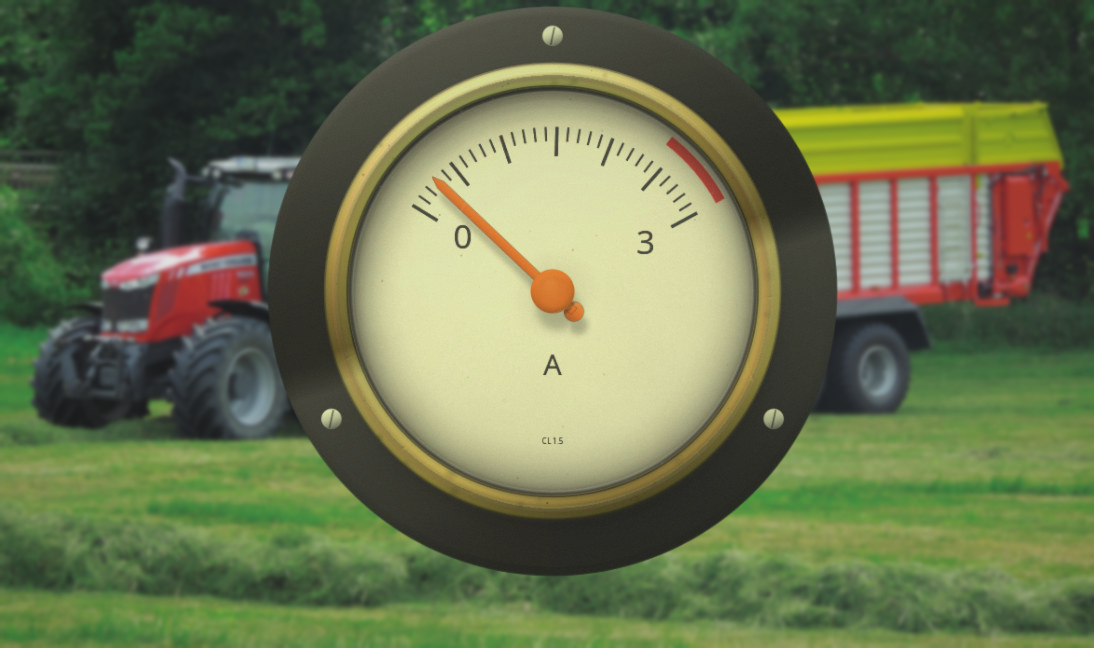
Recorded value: A 0.3
